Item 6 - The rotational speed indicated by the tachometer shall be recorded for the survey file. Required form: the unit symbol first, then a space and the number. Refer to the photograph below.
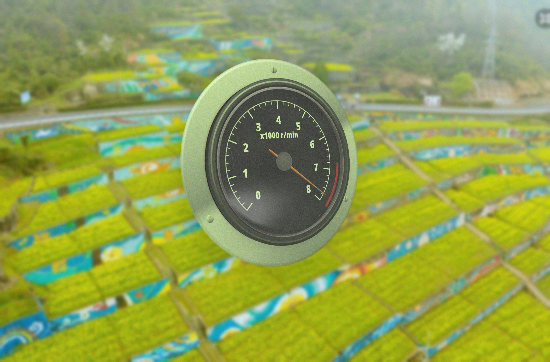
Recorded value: rpm 7800
